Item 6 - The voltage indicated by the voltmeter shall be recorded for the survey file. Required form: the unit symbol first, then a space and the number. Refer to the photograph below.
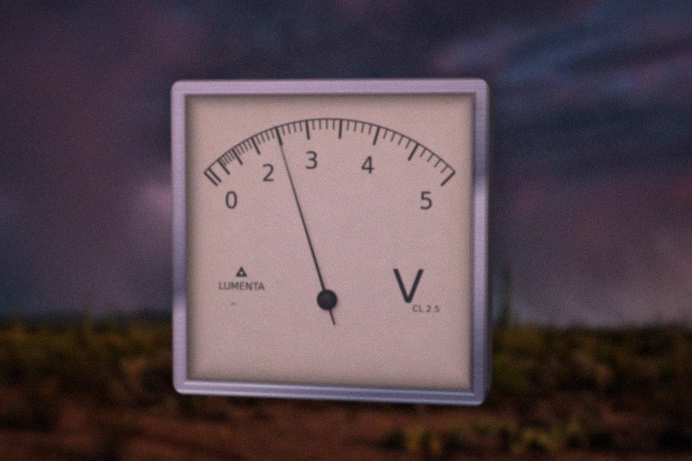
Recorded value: V 2.5
